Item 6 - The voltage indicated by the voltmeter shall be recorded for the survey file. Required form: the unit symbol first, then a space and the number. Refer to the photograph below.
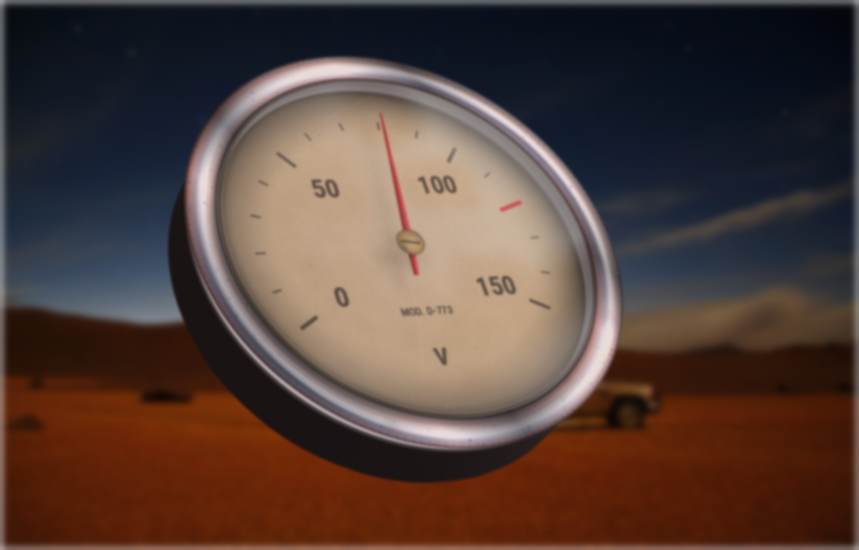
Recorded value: V 80
